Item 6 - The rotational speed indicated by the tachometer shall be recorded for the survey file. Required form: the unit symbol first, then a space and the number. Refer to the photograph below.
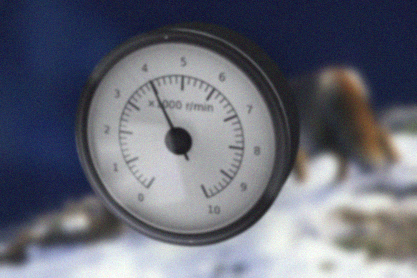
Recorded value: rpm 4000
